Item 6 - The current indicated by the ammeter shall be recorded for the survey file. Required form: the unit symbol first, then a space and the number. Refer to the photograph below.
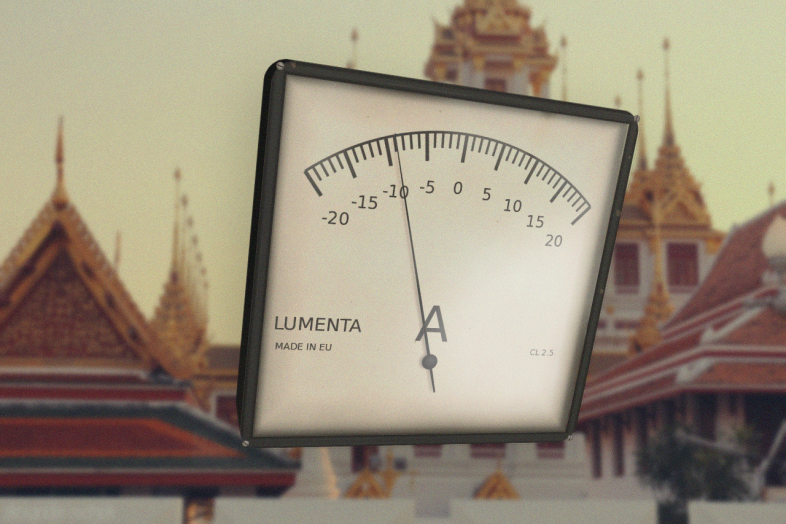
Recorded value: A -9
